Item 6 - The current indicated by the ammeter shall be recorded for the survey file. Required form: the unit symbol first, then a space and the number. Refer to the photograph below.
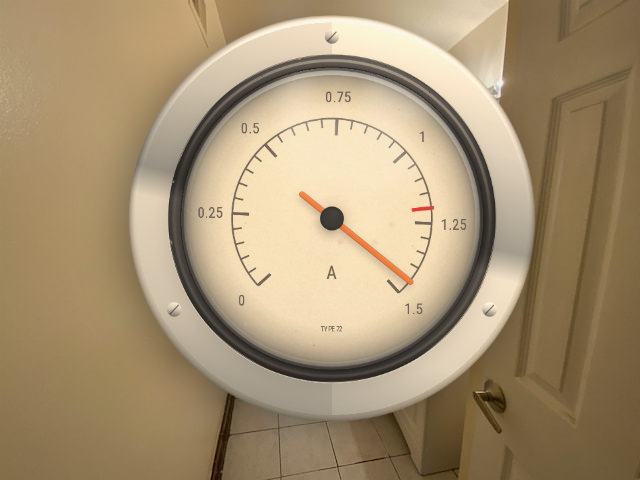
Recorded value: A 1.45
